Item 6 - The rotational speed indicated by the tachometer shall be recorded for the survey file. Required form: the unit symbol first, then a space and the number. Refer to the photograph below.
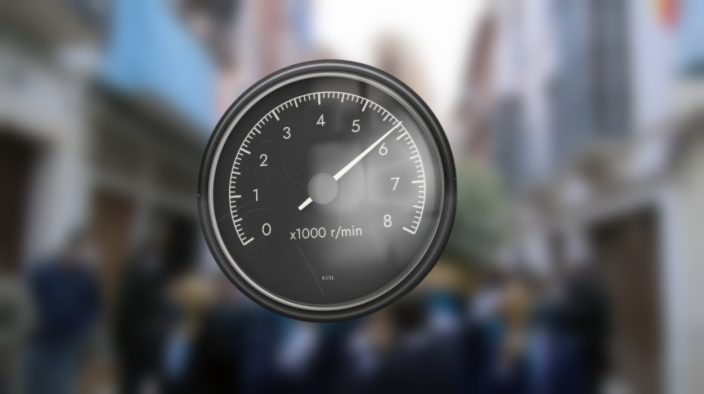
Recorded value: rpm 5800
